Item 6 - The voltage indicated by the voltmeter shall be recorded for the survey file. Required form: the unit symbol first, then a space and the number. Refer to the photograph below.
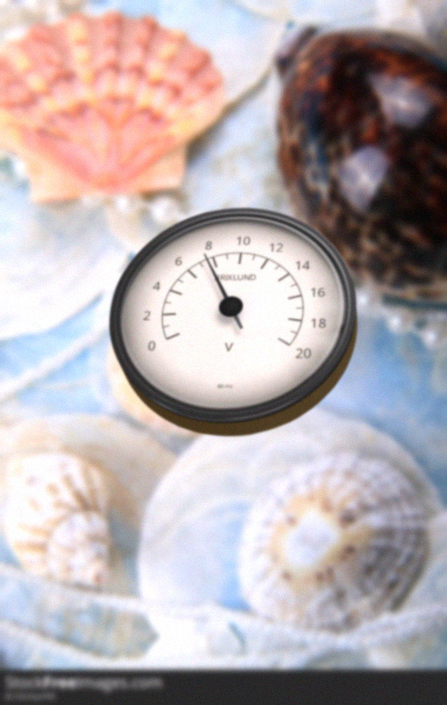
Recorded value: V 7.5
